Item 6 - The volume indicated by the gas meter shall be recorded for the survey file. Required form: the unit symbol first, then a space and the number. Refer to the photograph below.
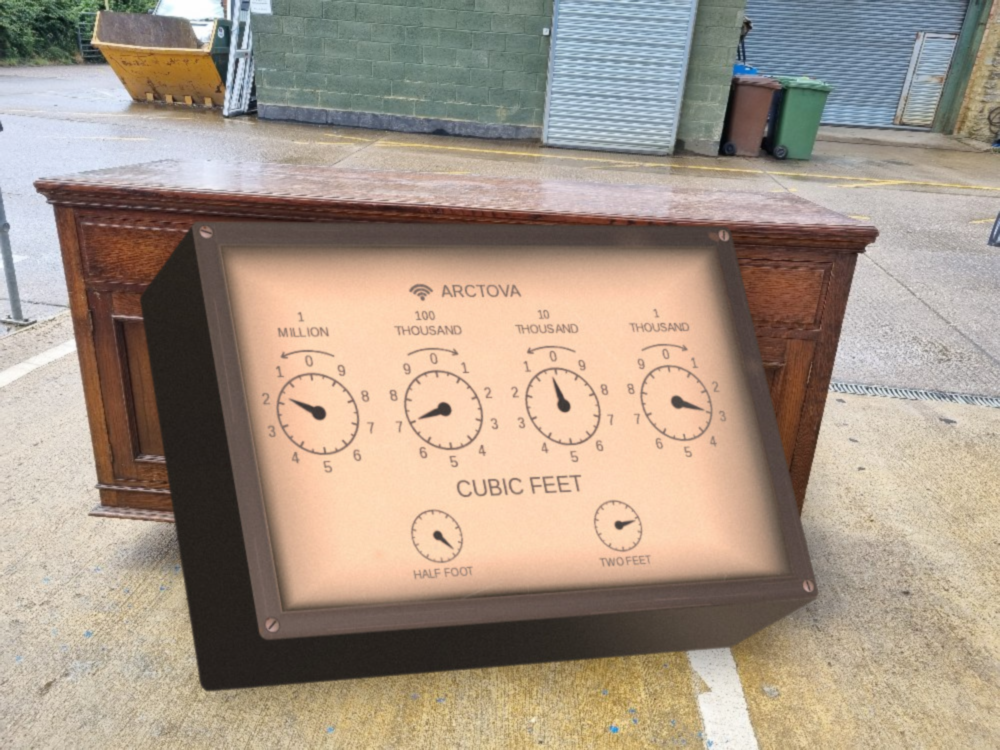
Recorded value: ft³ 170300
